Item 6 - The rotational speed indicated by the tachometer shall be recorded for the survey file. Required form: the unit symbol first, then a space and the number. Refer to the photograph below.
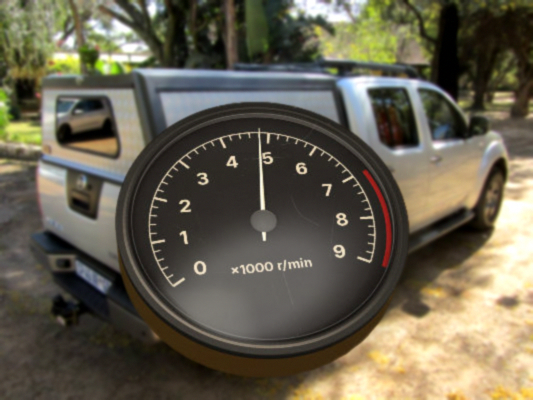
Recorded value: rpm 4800
